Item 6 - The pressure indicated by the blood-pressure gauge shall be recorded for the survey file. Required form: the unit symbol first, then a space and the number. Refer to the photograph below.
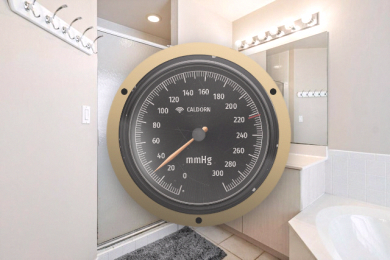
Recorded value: mmHg 30
